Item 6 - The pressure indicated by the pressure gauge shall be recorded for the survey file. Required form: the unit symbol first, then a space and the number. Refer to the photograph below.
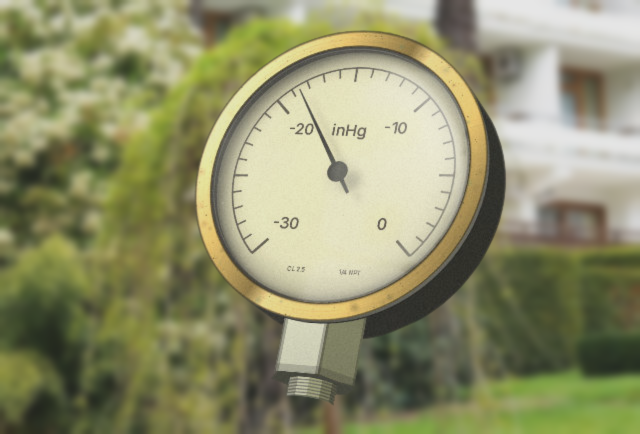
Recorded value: inHg -18.5
